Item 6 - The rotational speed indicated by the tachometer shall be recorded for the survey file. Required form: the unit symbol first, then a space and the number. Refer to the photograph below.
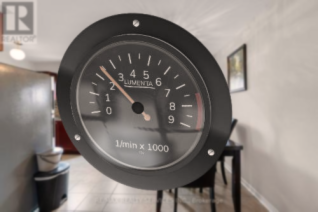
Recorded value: rpm 2500
